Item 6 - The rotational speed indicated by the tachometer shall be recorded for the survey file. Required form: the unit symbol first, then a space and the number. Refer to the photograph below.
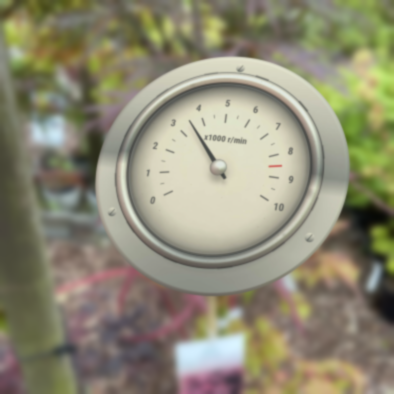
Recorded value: rpm 3500
